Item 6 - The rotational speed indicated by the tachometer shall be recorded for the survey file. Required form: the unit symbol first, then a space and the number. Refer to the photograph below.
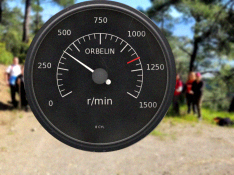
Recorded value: rpm 400
